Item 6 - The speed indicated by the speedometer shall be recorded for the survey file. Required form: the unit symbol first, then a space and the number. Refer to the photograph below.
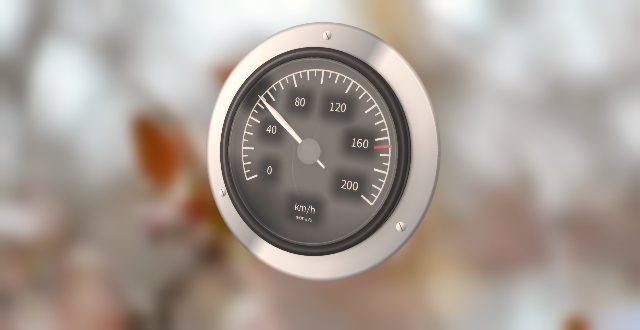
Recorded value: km/h 55
